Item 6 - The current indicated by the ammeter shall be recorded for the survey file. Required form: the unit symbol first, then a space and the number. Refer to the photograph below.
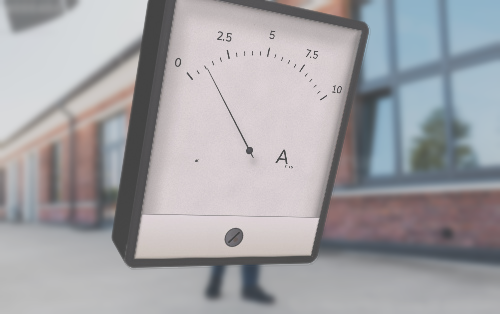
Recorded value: A 1
